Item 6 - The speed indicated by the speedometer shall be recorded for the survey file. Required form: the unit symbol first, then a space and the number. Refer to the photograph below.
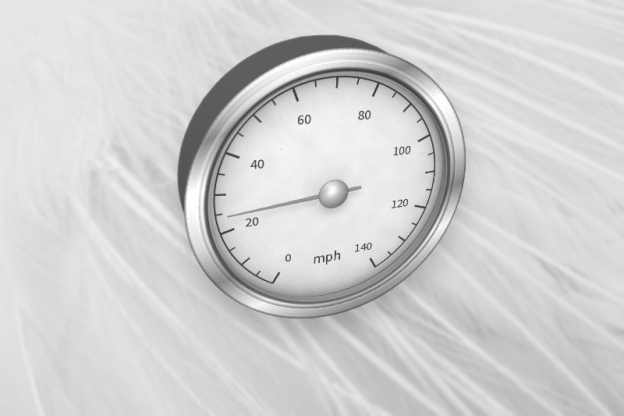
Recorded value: mph 25
